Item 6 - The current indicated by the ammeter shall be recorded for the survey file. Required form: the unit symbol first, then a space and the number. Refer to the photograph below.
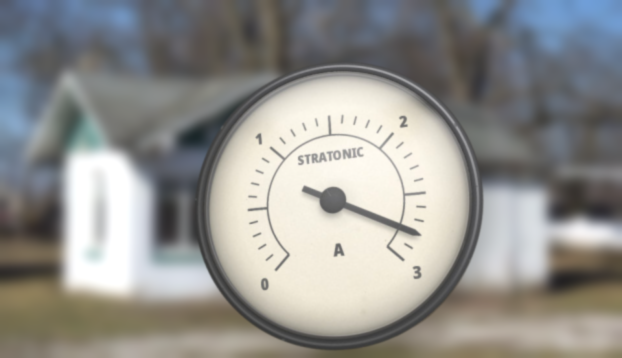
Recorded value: A 2.8
